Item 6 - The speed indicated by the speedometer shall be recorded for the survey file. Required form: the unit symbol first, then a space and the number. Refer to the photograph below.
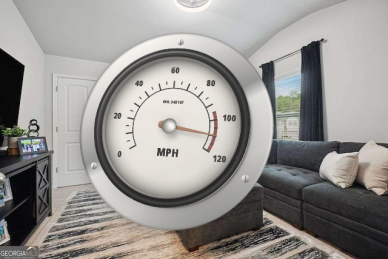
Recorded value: mph 110
